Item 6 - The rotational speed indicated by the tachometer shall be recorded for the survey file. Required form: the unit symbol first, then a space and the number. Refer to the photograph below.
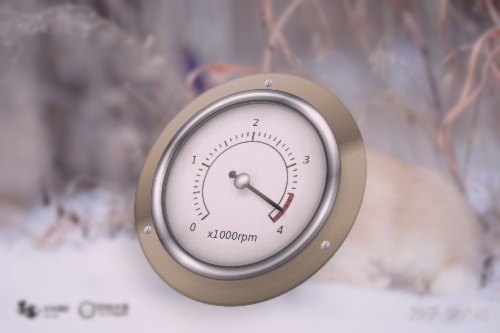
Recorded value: rpm 3800
